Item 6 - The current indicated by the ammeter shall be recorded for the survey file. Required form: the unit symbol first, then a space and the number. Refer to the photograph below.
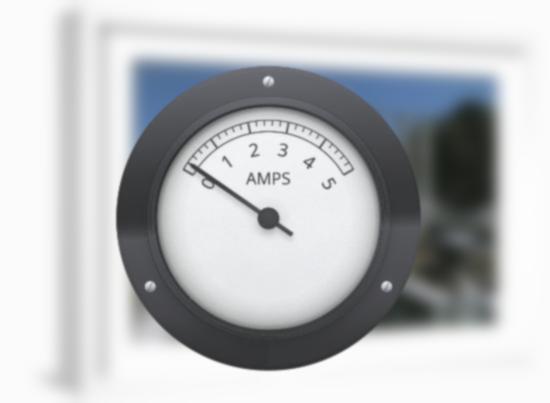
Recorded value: A 0.2
